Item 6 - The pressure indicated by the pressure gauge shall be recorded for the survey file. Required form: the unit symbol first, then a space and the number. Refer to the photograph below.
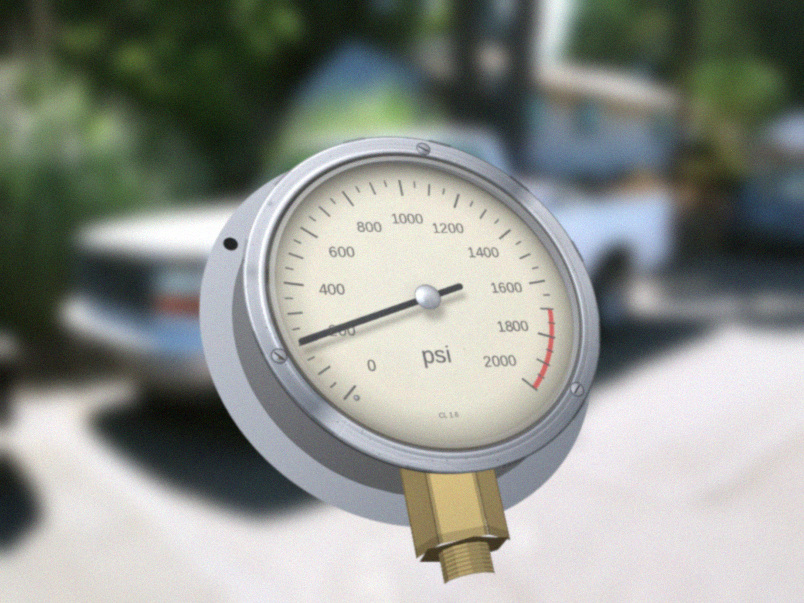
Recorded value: psi 200
